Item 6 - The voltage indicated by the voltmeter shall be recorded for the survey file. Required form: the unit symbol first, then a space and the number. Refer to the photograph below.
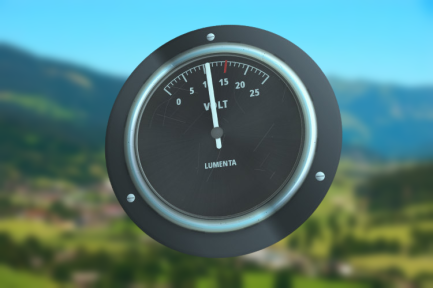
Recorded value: V 11
